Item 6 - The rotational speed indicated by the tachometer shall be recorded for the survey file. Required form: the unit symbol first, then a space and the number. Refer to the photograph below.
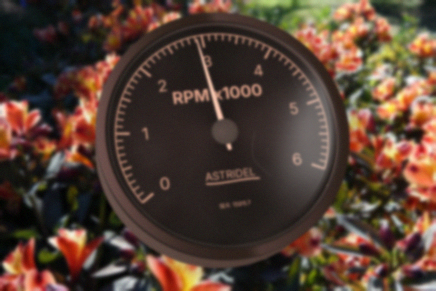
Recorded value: rpm 2900
